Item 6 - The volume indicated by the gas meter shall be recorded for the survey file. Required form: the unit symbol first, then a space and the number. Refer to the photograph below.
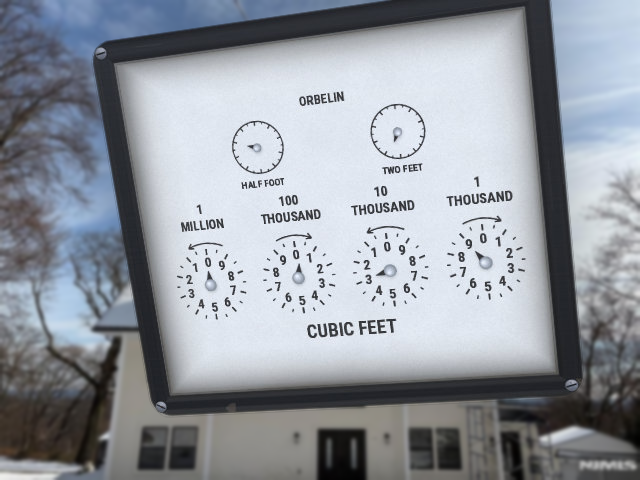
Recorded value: ft³ 2900
